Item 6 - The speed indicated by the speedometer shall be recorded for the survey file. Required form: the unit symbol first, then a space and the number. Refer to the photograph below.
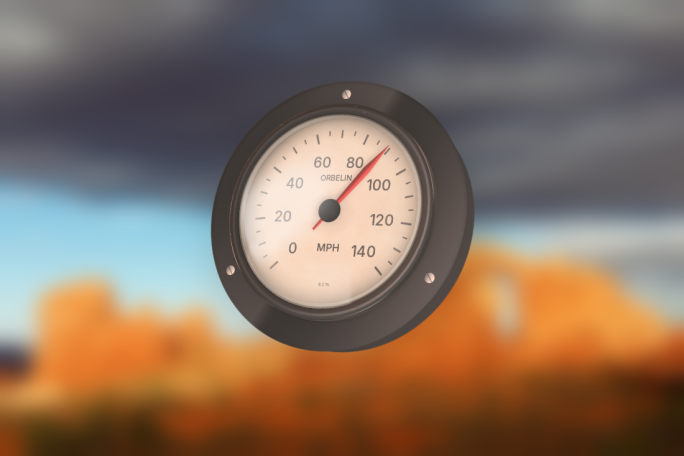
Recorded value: mph 90
